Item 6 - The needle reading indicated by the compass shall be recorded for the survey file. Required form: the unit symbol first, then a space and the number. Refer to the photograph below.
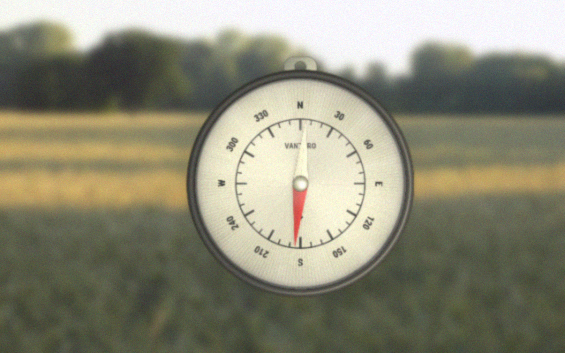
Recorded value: ° 185
